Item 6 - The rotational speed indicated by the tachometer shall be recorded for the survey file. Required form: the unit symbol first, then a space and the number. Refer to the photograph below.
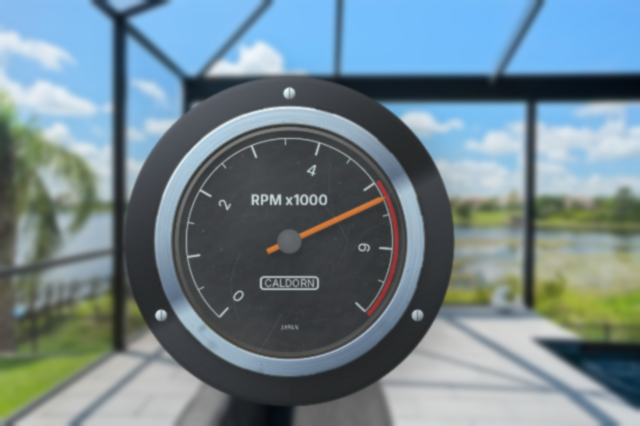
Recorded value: rpm 5250
